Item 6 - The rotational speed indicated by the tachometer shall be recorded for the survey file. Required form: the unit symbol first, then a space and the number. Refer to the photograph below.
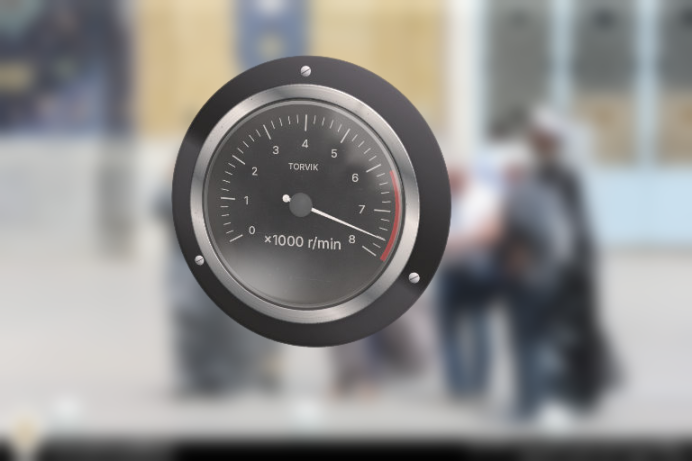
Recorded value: rpm 7600
